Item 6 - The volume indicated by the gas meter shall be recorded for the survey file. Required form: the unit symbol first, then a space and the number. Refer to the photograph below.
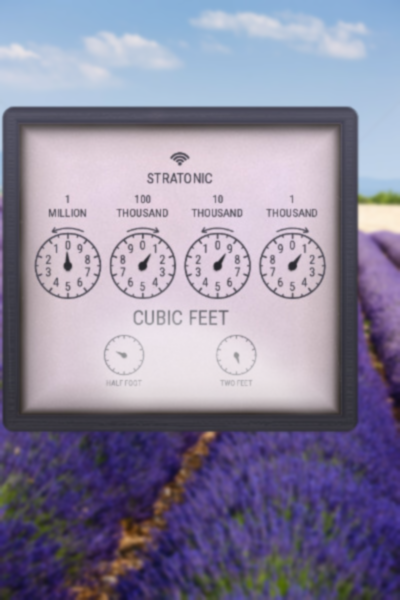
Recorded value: ft³ 9100
